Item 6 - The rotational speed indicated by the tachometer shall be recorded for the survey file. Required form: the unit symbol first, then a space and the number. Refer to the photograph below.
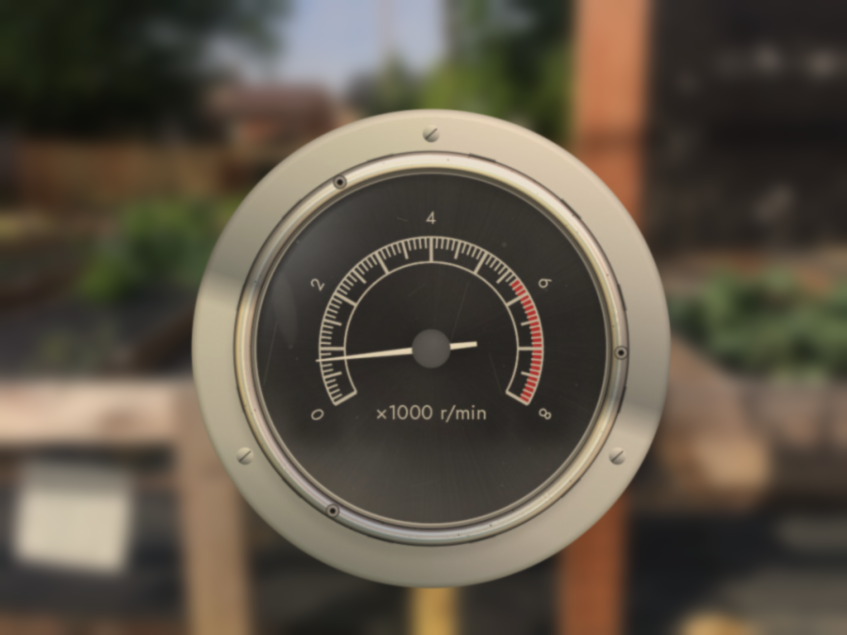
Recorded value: rpm 800
